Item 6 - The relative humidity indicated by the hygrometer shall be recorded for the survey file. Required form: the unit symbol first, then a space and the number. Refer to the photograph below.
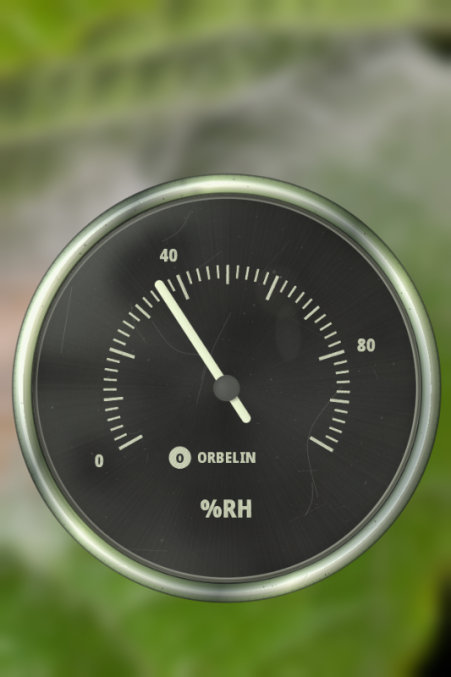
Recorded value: % 36
